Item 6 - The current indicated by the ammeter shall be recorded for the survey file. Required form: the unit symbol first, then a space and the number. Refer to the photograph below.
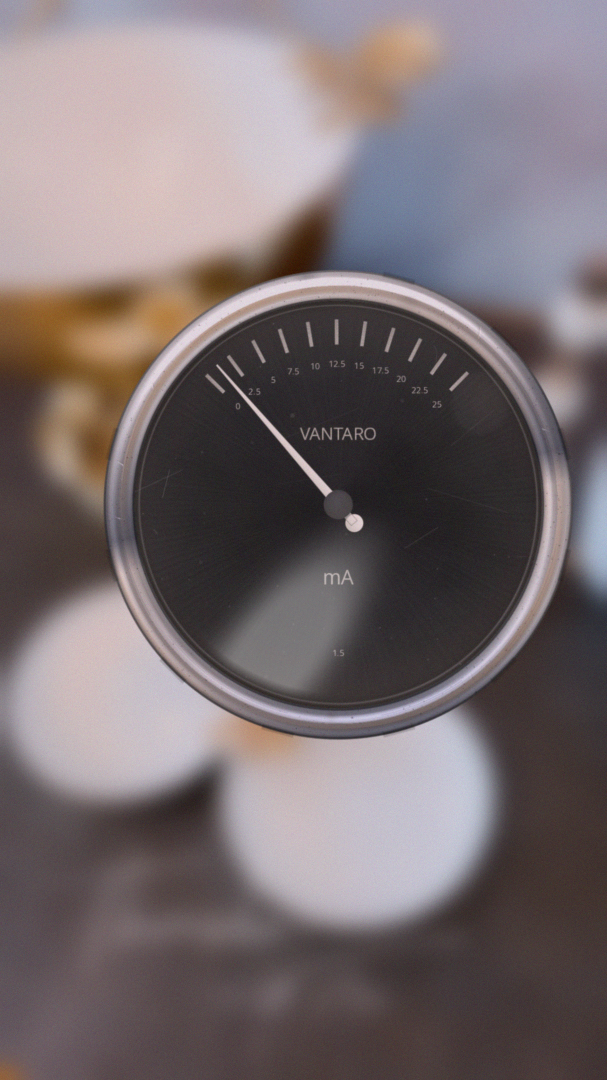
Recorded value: mA 1.25
